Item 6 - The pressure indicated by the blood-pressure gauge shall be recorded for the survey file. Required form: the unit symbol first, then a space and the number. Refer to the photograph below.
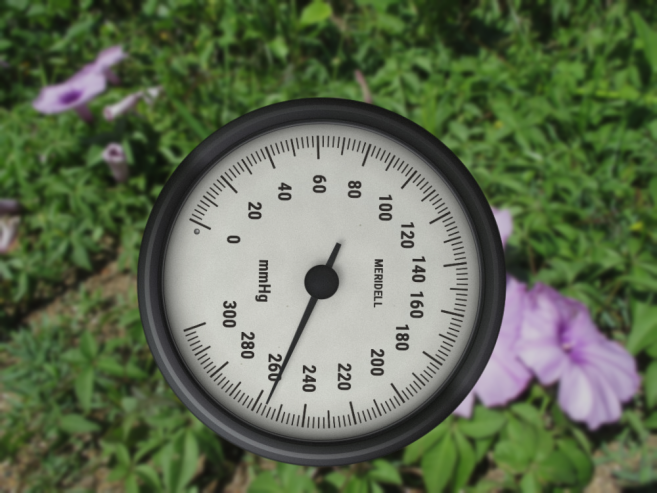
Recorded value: mmHg 256
